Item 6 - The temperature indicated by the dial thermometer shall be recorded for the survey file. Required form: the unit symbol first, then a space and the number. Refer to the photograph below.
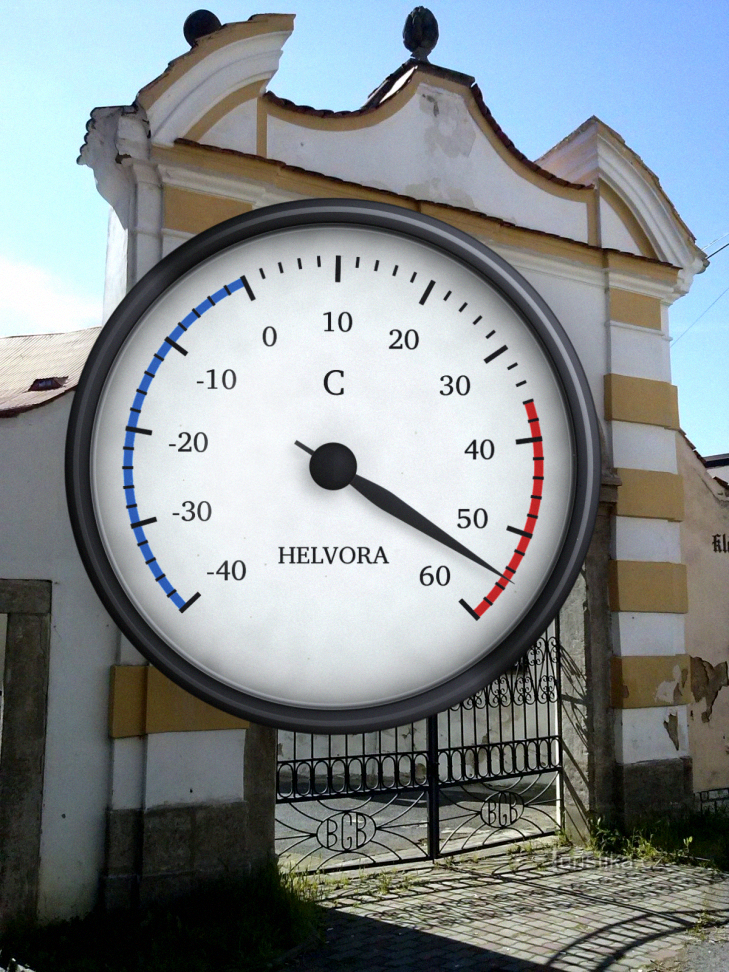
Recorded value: °C 55
